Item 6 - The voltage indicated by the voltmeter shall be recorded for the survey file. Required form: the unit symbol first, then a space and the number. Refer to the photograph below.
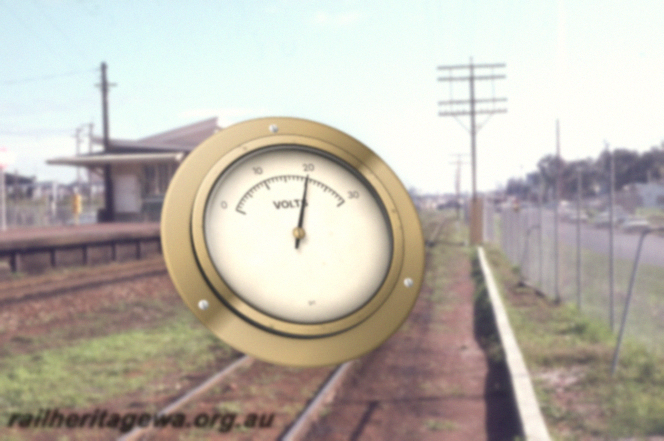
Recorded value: V 20
